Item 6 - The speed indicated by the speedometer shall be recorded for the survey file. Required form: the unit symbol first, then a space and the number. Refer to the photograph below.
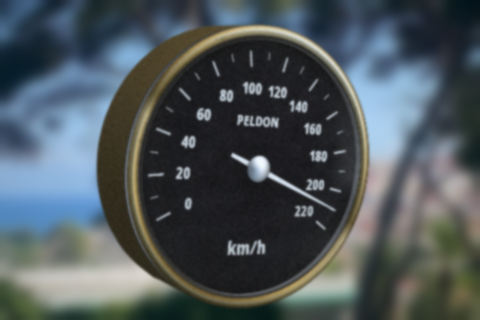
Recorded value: km/h 210
